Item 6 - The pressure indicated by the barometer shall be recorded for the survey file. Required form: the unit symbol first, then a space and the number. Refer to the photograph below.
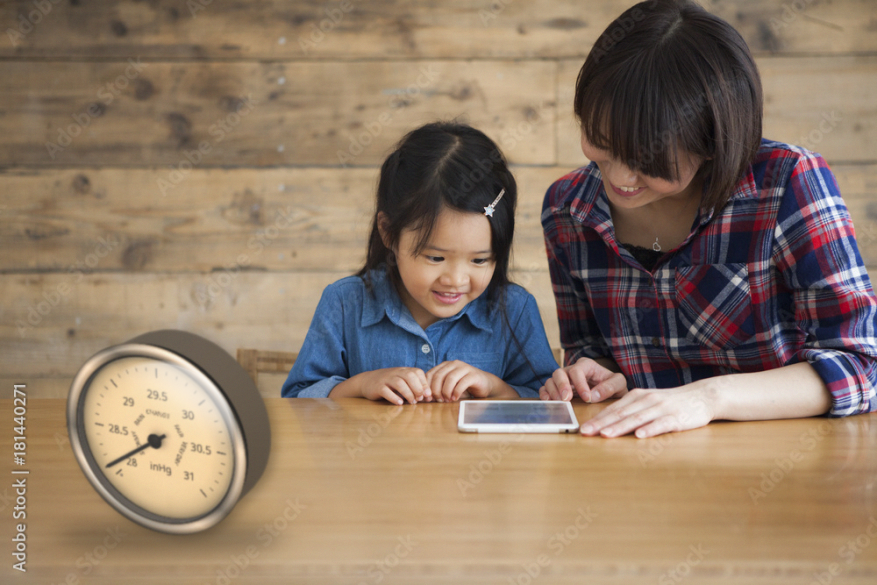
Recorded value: inHg 28.1
